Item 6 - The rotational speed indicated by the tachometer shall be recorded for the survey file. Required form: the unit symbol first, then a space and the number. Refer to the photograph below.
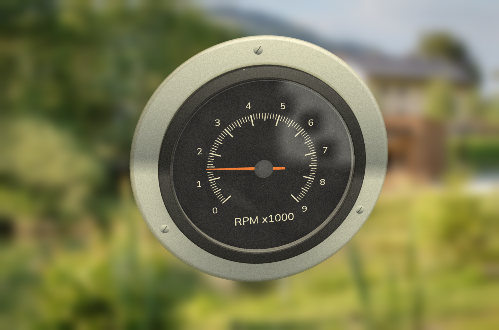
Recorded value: rpm 1500
